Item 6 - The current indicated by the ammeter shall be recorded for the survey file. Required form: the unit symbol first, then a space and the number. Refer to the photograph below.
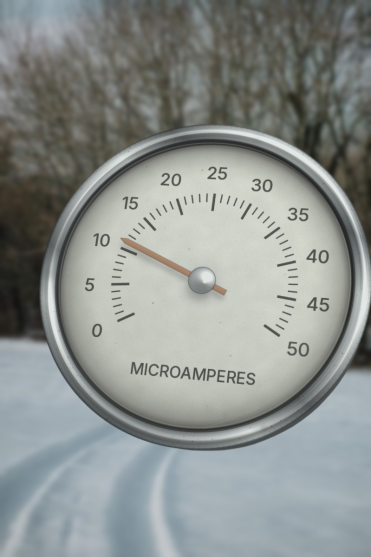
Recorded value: µA 11
